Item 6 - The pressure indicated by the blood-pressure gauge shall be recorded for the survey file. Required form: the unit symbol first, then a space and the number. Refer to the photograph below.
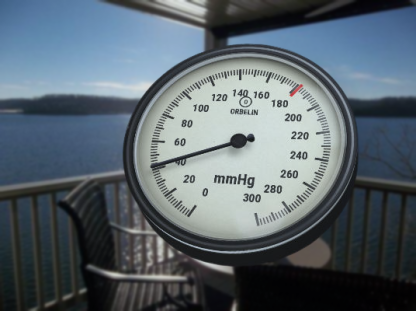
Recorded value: mmHg 40
